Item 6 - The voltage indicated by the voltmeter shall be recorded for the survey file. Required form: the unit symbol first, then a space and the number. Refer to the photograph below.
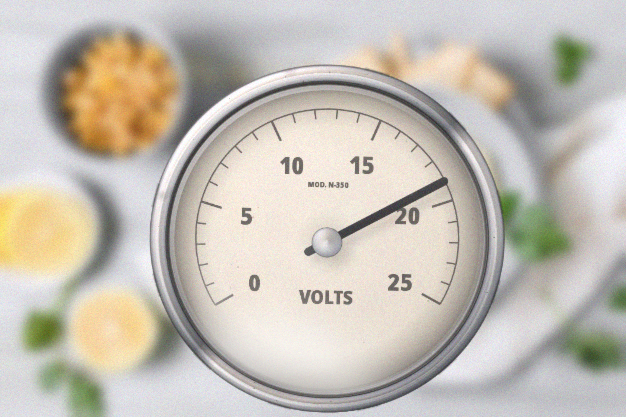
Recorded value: V 19
